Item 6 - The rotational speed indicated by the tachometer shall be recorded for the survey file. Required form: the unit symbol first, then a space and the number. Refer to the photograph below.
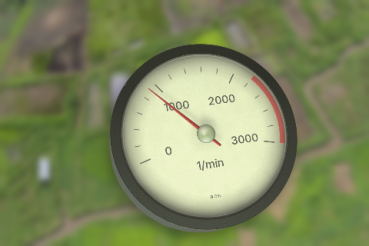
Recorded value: rpm 900
